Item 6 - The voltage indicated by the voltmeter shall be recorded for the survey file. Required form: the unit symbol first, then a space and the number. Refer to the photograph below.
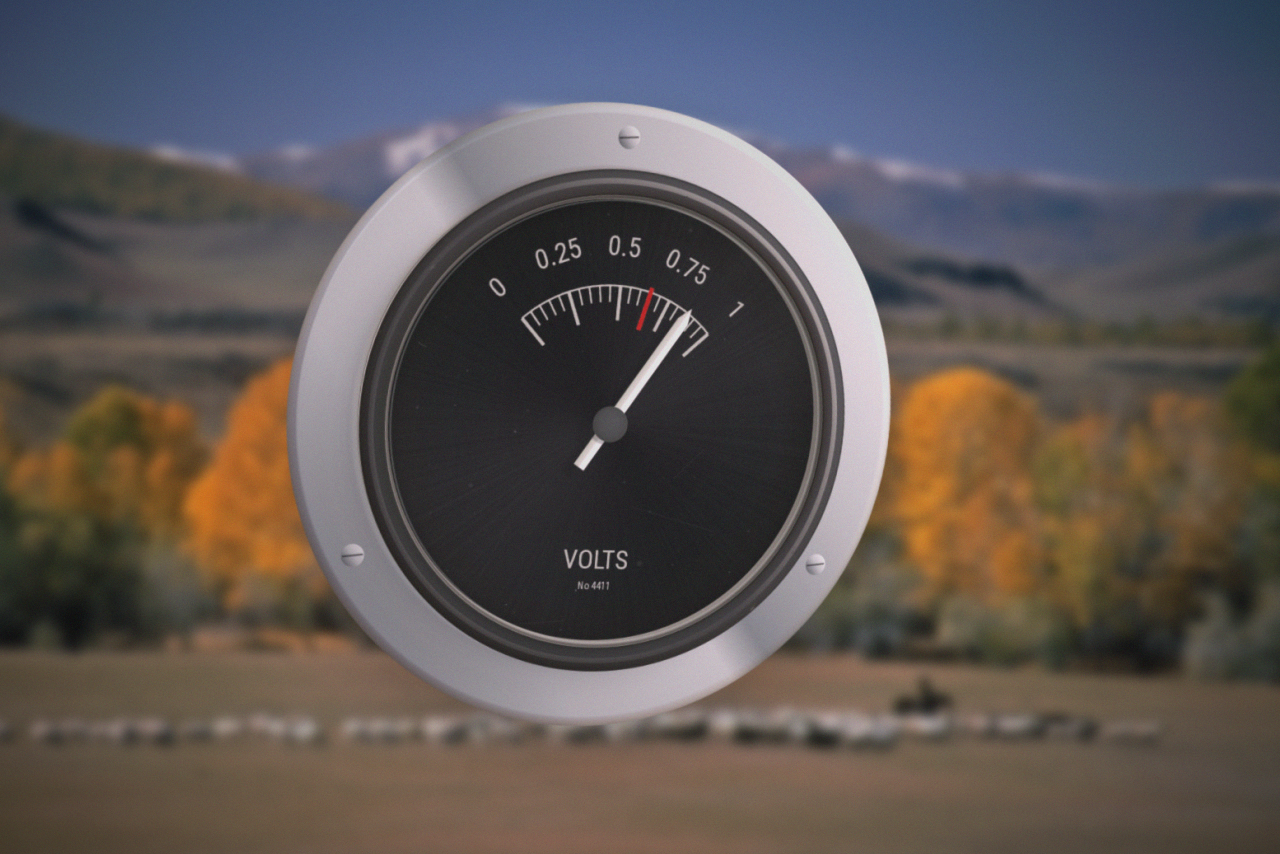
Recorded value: V 0.85
